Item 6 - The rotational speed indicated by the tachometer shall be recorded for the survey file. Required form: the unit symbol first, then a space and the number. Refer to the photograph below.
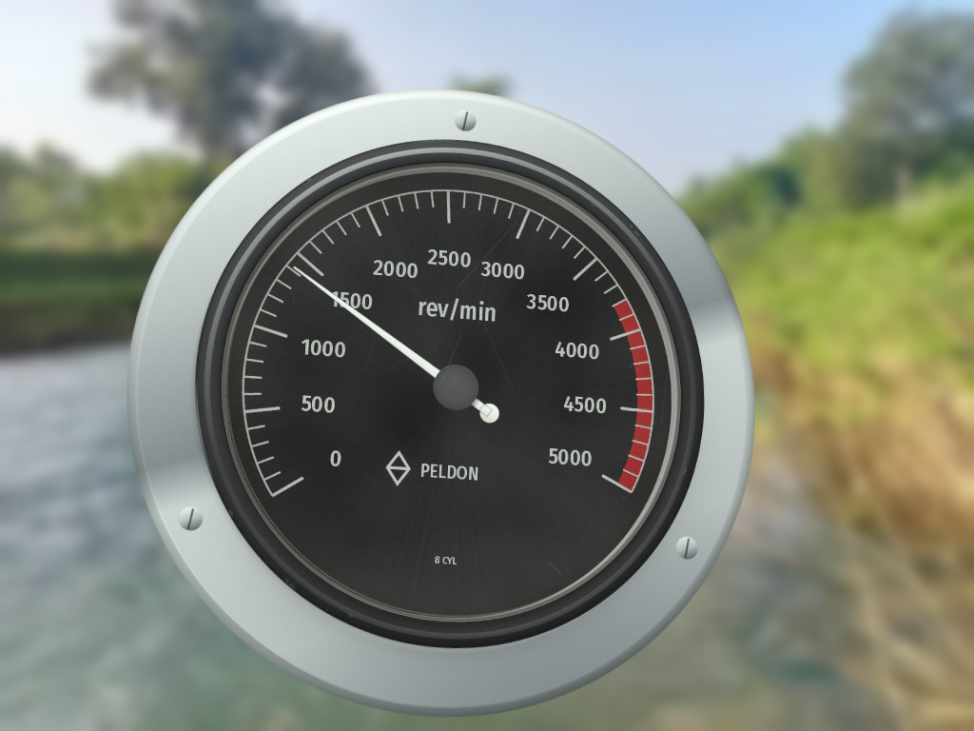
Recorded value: rpm 1400
